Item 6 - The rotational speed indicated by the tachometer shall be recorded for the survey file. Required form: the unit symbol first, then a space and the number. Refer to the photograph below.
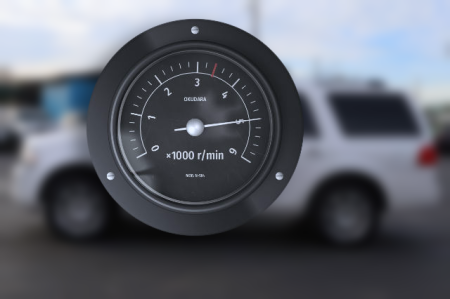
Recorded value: rpm 5000
